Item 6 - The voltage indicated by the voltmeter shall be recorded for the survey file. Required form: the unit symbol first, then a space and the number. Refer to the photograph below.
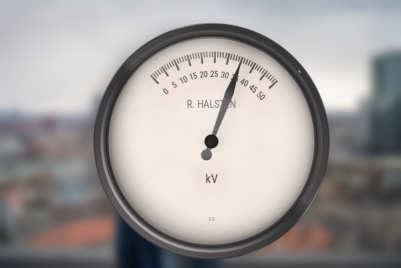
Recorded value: kV 35
